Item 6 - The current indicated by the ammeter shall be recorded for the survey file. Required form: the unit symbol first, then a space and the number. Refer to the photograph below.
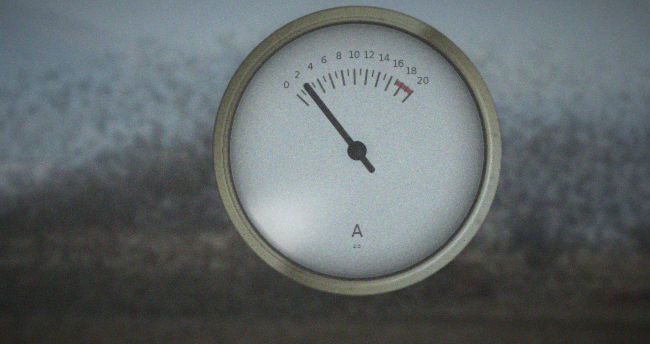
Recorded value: A 2
